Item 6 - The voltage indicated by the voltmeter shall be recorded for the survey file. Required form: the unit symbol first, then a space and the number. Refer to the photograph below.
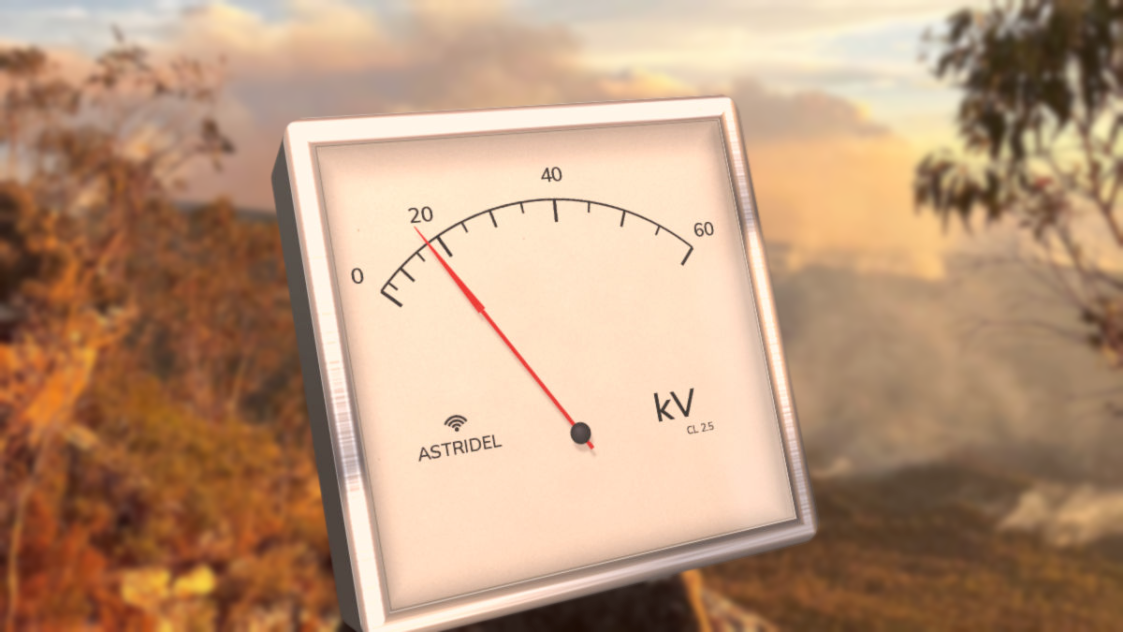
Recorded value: kV 17.5
